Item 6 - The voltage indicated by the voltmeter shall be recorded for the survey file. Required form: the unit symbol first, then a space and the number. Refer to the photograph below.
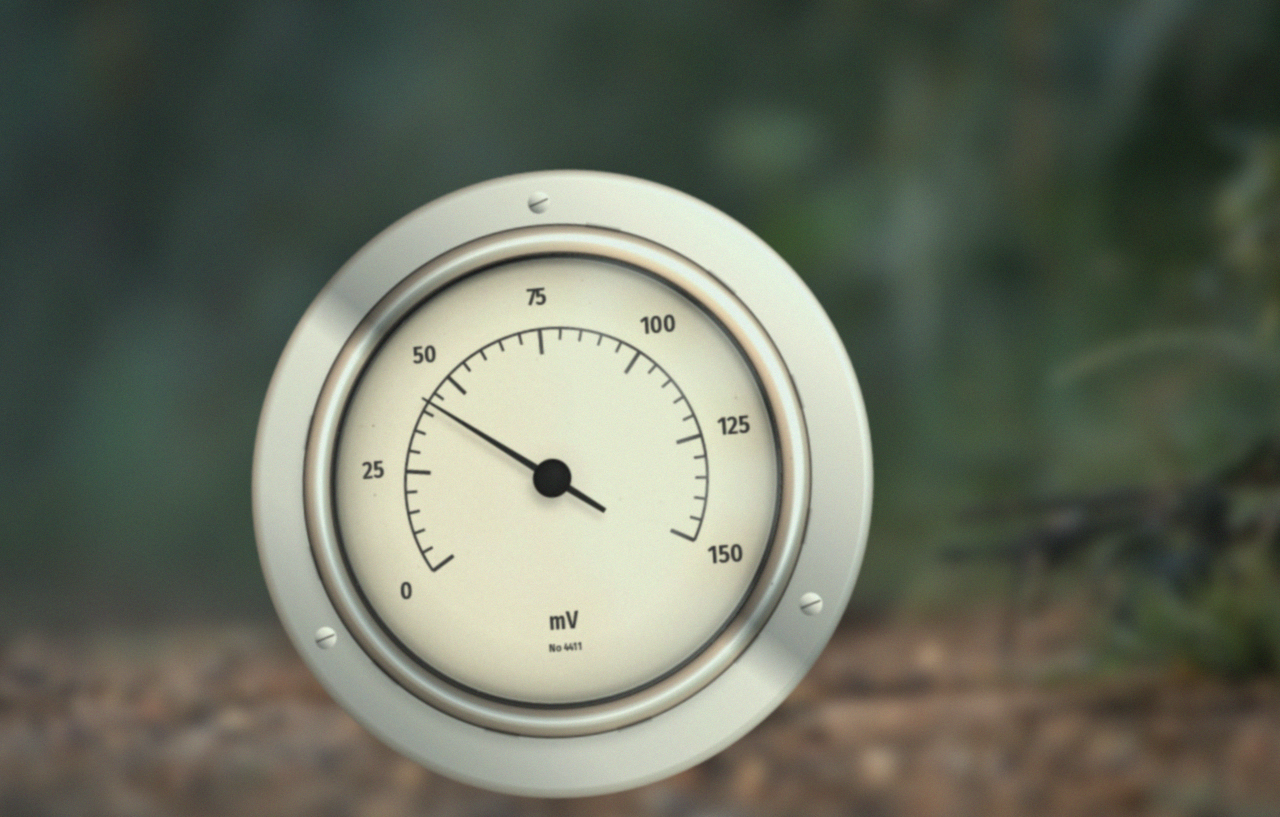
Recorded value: mV 42.5
